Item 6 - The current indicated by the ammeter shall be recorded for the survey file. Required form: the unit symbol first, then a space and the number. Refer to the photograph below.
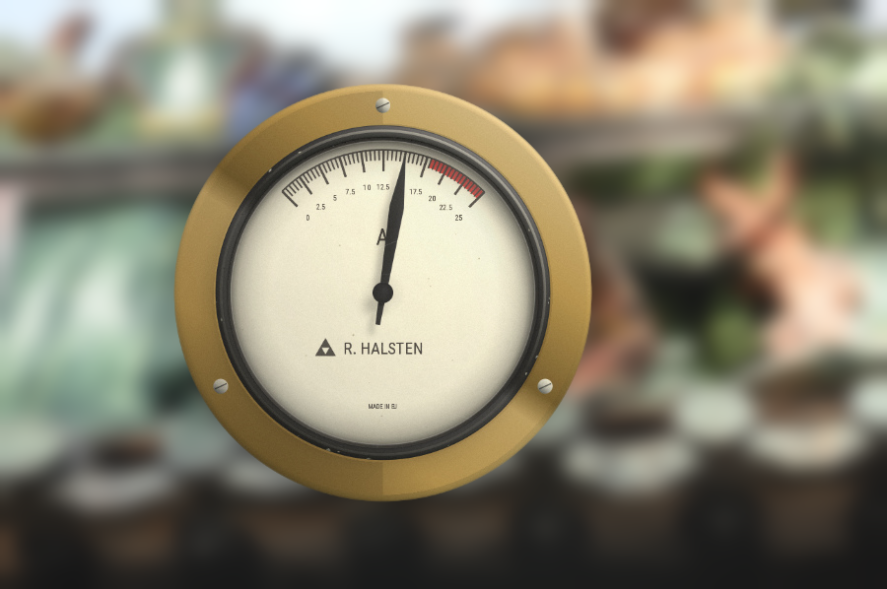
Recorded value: A 15
